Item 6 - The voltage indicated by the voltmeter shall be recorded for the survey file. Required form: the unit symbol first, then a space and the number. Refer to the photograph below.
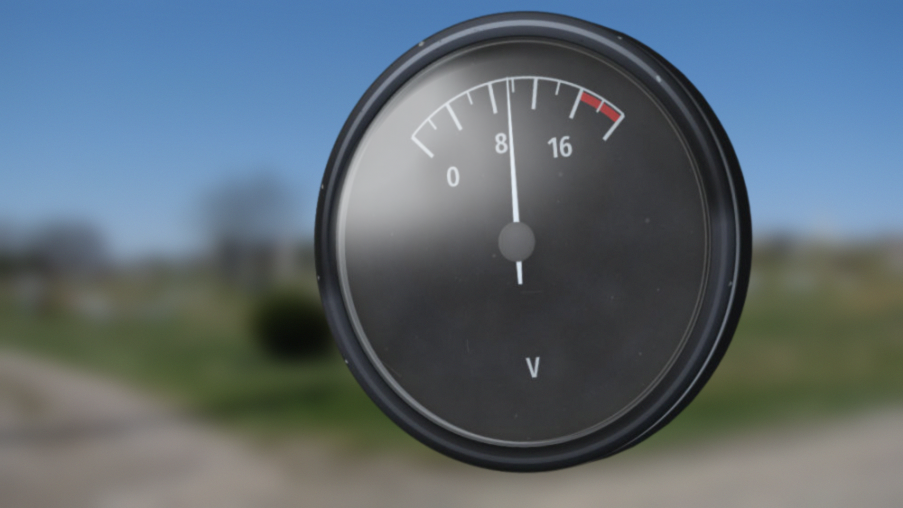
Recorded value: V 10
